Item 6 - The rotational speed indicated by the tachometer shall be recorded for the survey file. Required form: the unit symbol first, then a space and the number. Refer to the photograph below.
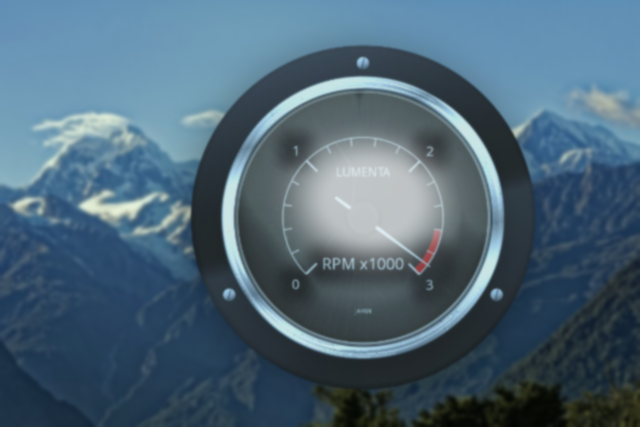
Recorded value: rpm 2900
